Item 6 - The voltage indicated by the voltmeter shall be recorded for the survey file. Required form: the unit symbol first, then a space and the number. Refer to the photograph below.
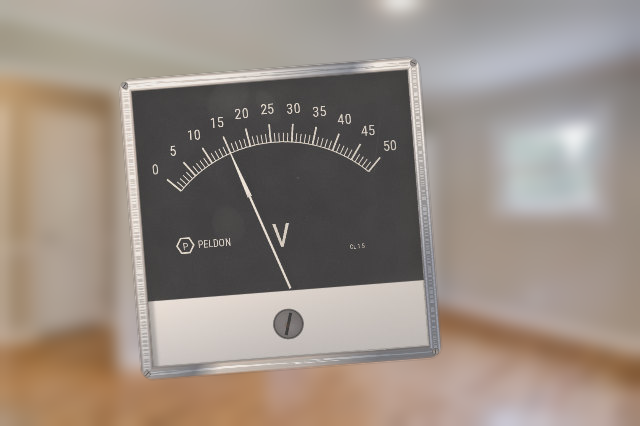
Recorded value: V 15
